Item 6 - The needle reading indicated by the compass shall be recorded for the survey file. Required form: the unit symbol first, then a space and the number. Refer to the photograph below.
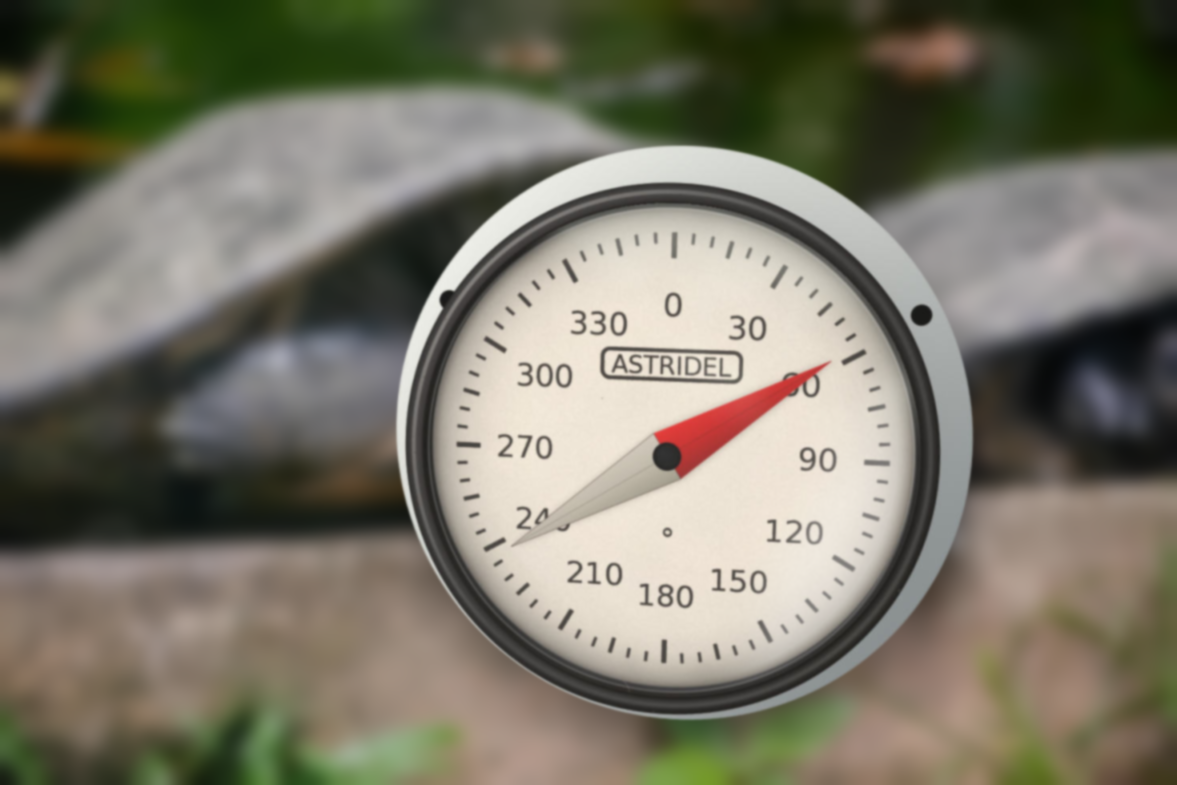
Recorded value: ° 57.5
